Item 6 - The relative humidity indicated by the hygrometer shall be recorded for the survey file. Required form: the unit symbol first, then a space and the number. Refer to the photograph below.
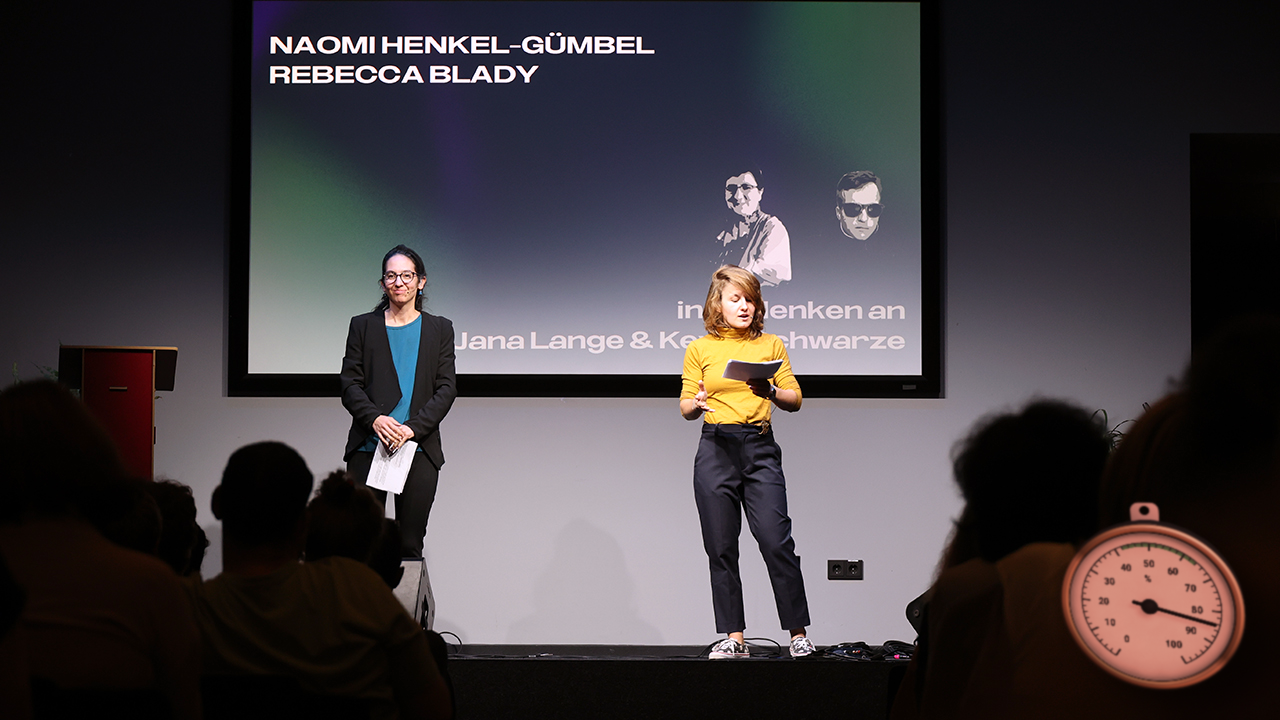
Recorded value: % 84
